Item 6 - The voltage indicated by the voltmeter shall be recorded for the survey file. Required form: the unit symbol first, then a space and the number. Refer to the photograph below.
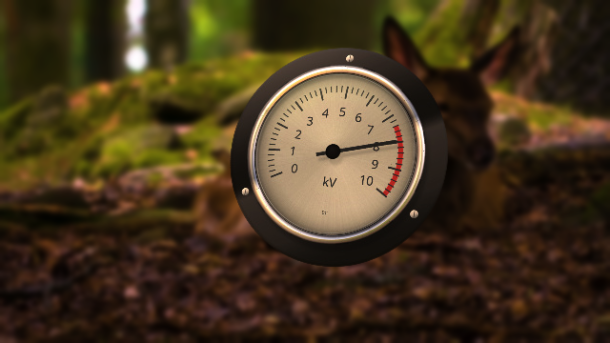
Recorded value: kV 8
